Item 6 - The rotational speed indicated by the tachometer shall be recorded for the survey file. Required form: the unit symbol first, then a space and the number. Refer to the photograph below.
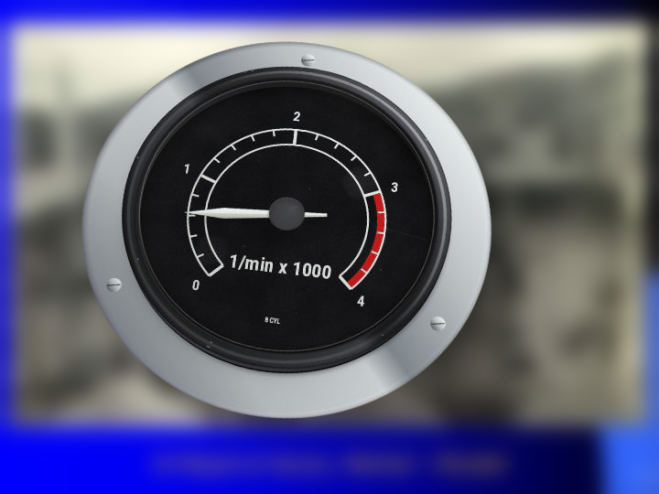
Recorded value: rpm 600
